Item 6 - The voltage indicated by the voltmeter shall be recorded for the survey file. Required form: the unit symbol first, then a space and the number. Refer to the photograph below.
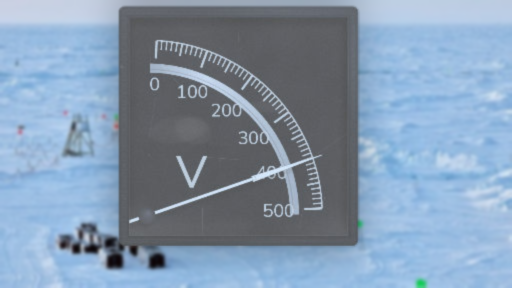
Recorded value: V 400
